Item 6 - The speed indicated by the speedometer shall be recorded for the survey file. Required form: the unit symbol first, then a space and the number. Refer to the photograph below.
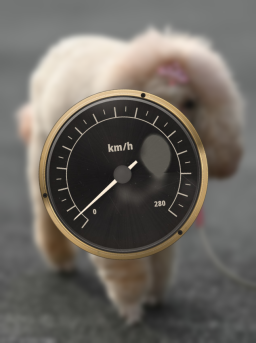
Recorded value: km/h 10
